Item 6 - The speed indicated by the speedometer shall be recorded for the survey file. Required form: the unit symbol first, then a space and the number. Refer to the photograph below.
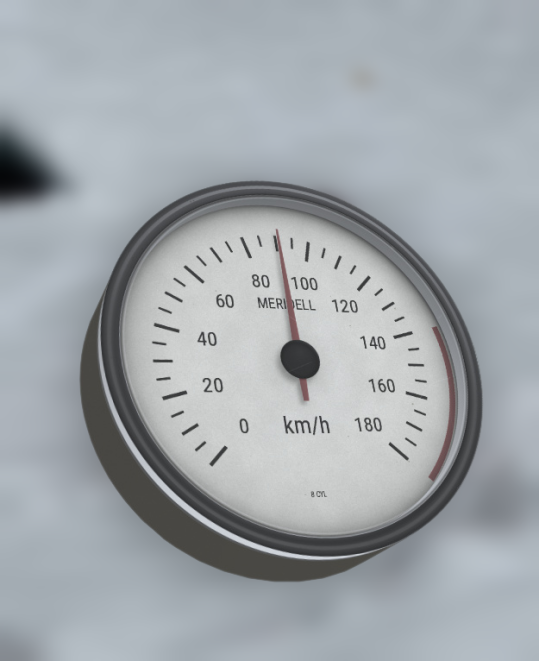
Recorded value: km/h 90
